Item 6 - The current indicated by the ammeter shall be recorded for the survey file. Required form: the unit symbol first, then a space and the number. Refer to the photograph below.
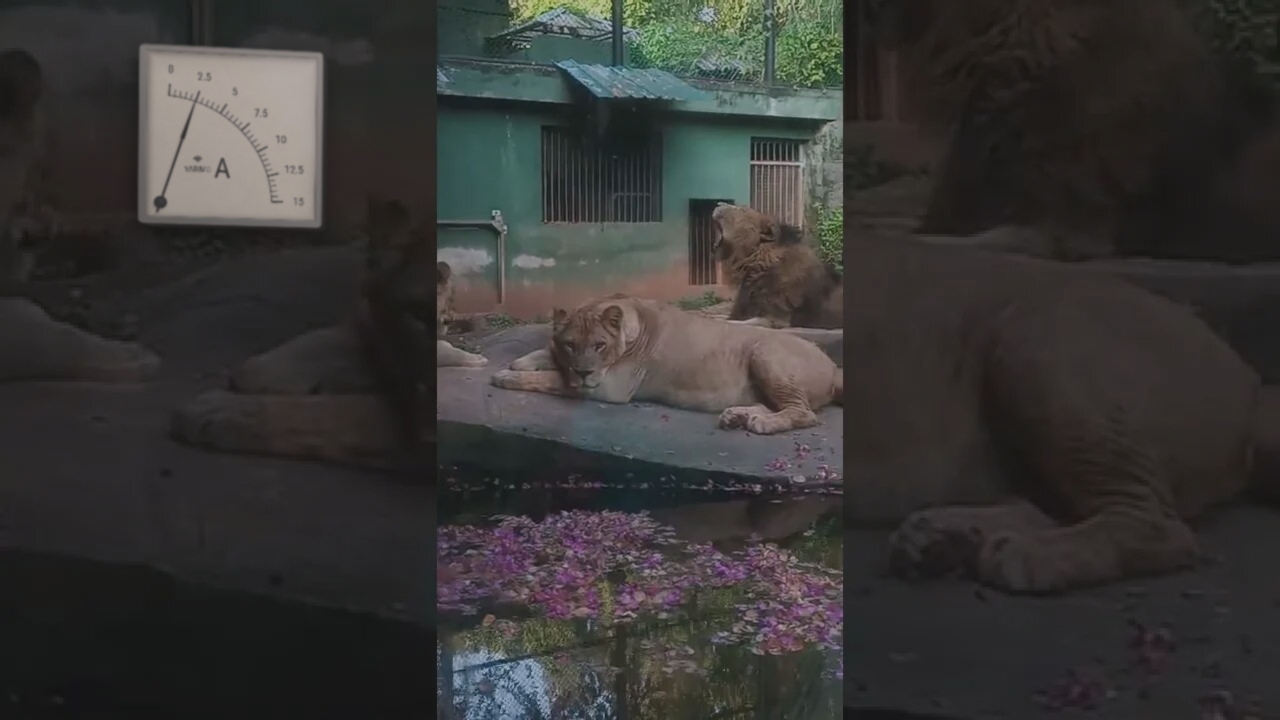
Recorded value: A 2.5
